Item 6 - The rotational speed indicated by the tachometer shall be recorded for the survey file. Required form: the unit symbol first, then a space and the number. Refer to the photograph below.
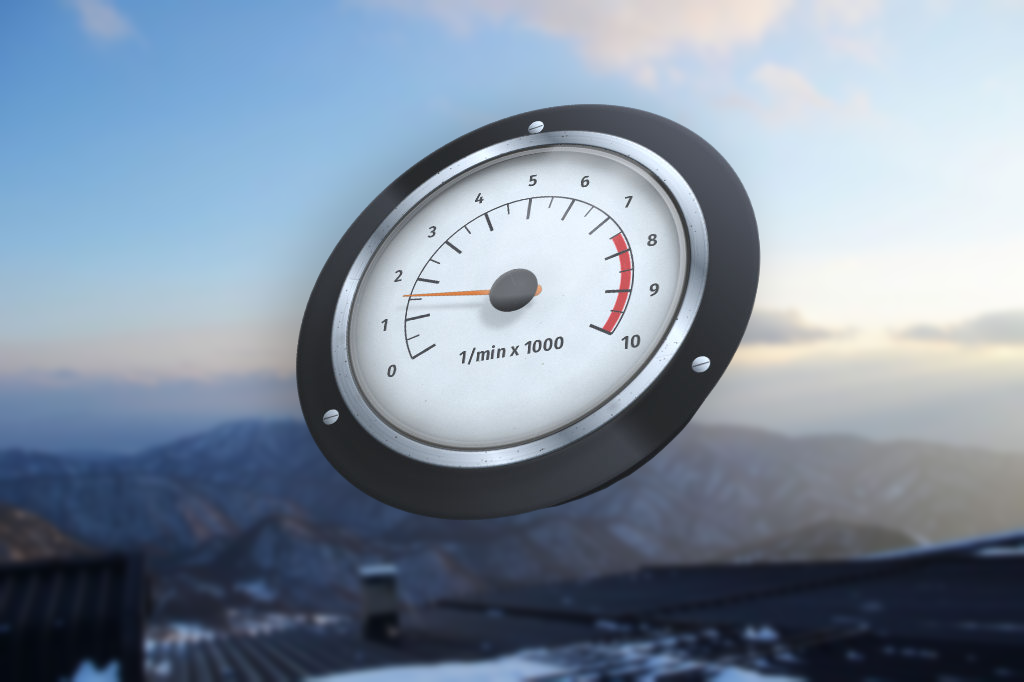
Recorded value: rpm 1500
